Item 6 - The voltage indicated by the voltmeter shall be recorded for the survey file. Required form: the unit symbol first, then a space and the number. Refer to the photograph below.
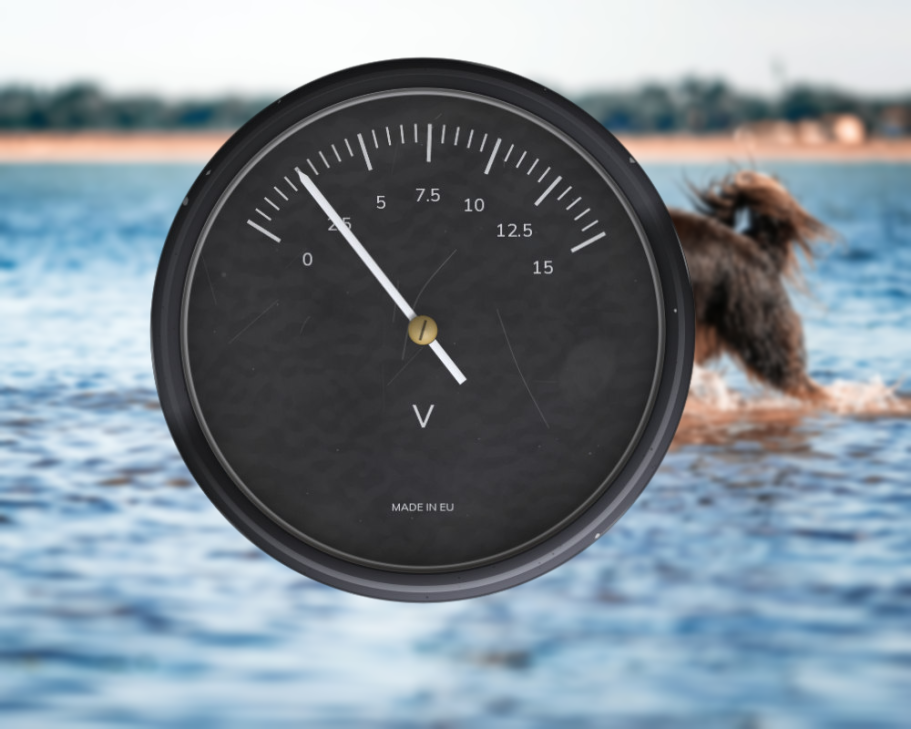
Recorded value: V 2.5
